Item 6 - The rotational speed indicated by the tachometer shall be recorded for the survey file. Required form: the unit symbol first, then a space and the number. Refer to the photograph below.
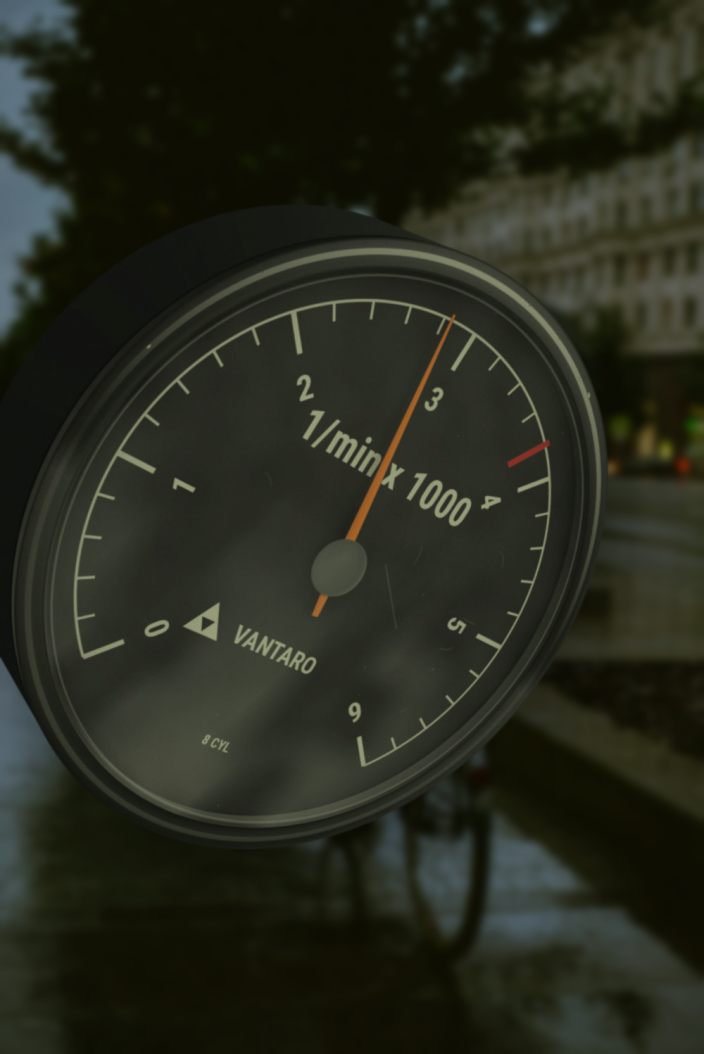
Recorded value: rpm 2800
